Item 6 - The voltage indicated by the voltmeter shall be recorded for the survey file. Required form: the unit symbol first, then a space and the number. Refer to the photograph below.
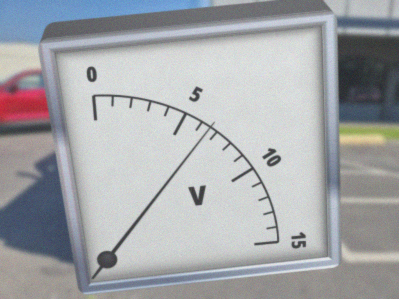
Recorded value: V 6.5
